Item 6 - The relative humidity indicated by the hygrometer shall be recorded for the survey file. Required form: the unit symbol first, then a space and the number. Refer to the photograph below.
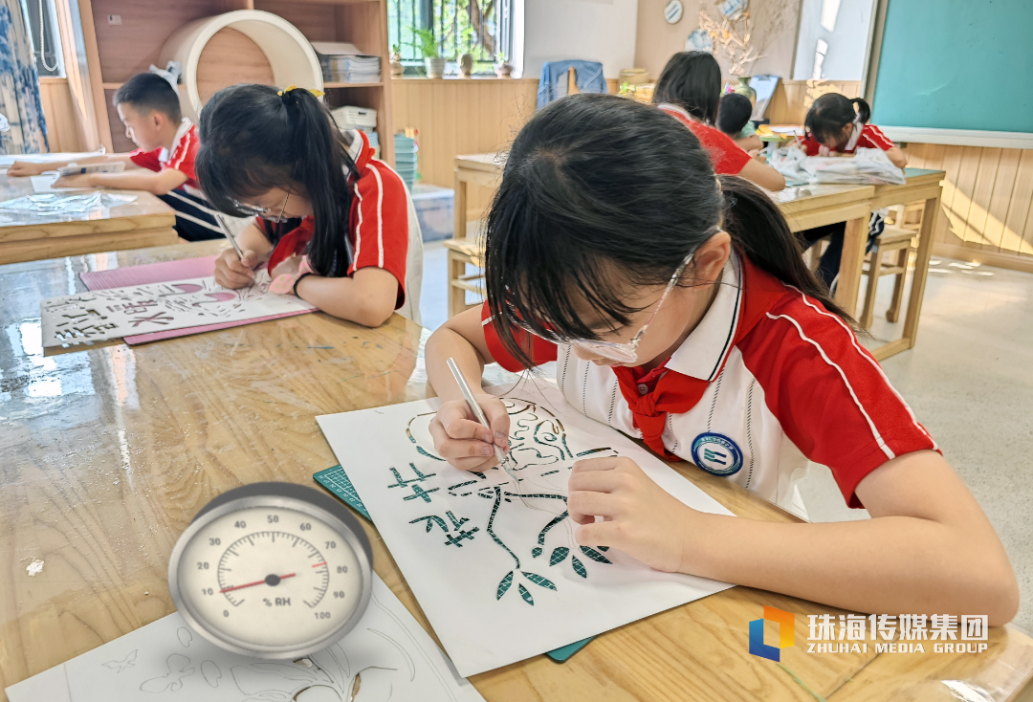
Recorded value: % 10
